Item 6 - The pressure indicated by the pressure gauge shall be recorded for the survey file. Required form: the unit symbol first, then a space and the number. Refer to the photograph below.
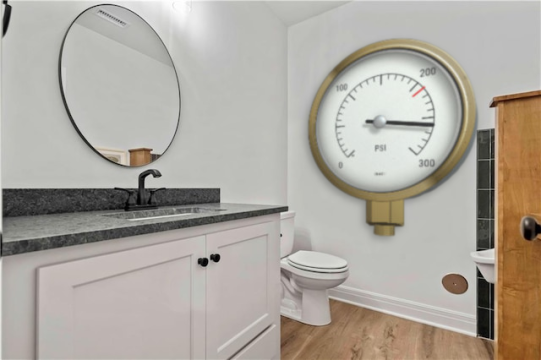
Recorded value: psi 260
